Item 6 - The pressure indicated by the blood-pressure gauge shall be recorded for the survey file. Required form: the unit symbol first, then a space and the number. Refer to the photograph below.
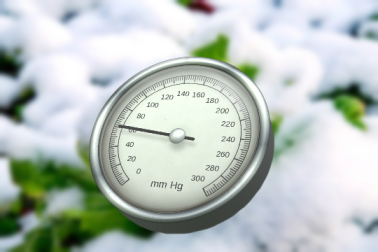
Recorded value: mmHg 60
